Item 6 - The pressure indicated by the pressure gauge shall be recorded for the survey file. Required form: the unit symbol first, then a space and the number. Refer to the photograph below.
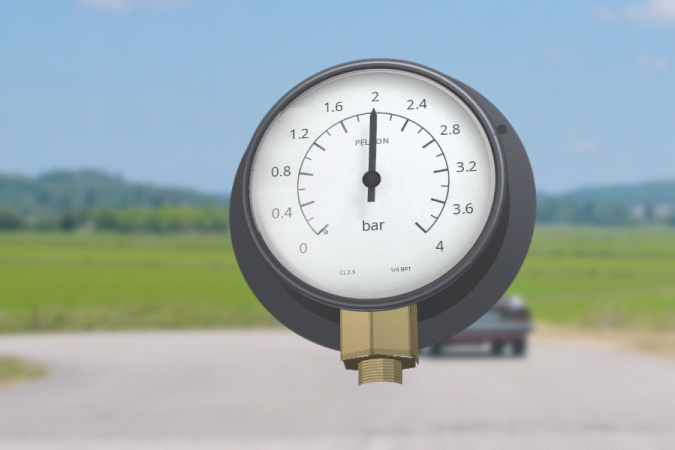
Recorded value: bar 2
